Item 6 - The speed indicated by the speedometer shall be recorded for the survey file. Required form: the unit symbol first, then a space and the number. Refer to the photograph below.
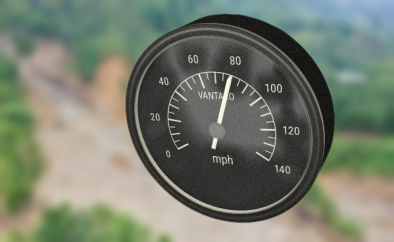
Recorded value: mph 80
